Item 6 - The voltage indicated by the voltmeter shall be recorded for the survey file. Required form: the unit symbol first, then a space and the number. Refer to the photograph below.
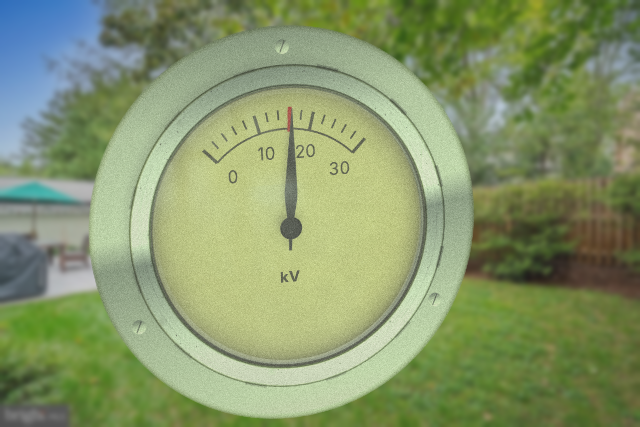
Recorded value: kV 16
